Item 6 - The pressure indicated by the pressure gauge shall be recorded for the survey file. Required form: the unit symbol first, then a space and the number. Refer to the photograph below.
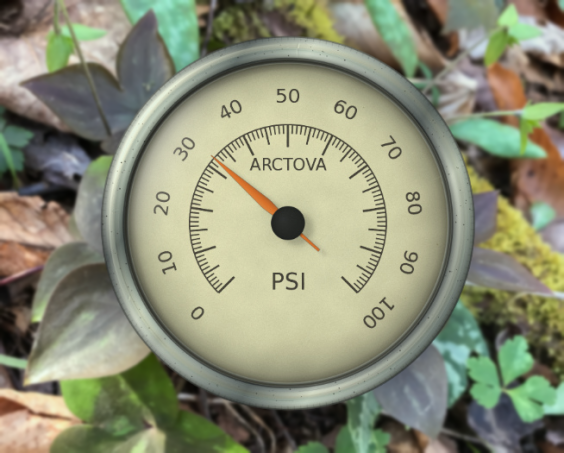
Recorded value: psi 32
